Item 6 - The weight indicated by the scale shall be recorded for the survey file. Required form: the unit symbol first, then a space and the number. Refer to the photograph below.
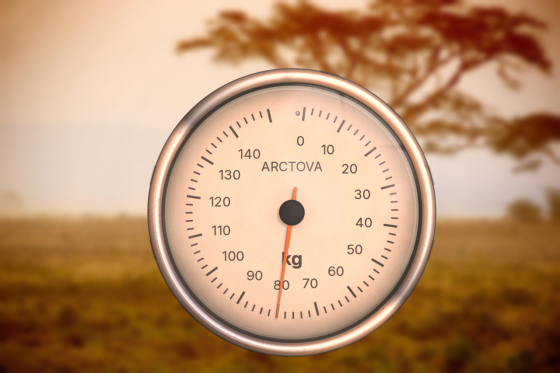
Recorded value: kg 80
